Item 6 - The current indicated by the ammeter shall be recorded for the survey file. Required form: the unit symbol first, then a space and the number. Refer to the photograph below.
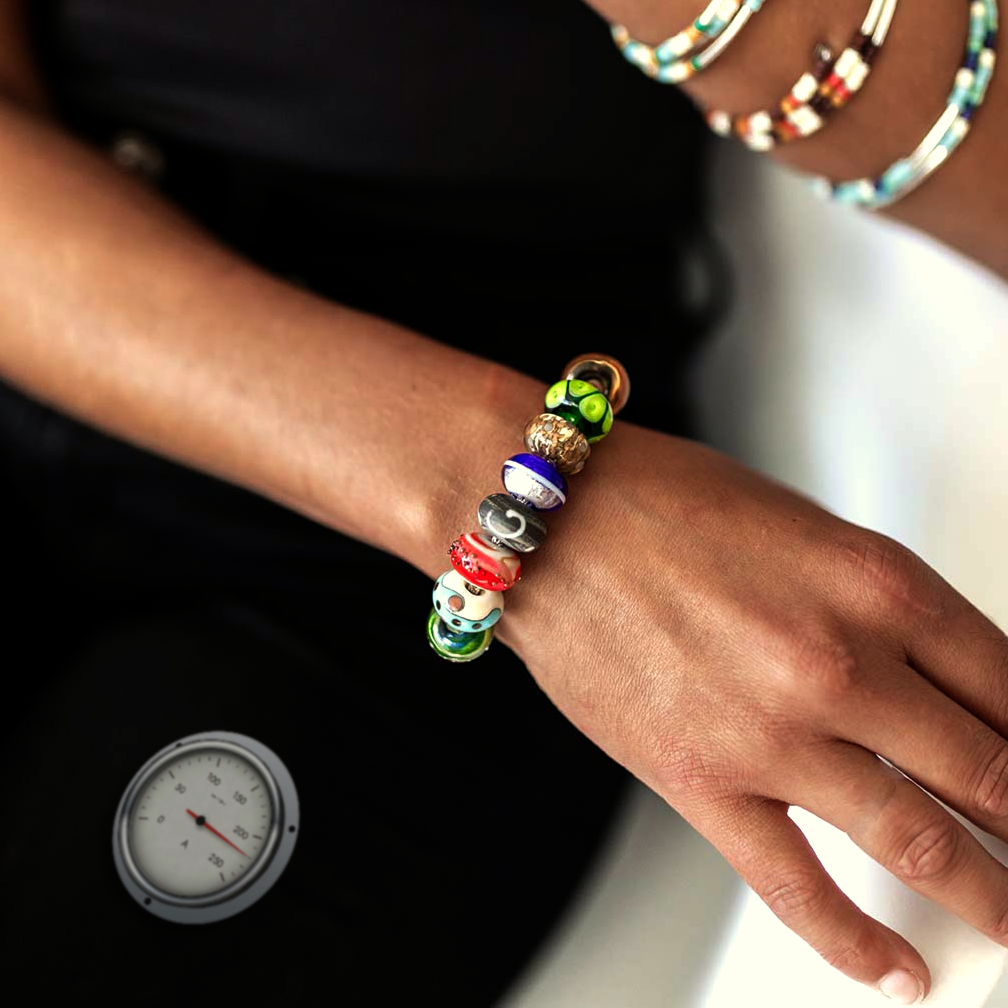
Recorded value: A 220
